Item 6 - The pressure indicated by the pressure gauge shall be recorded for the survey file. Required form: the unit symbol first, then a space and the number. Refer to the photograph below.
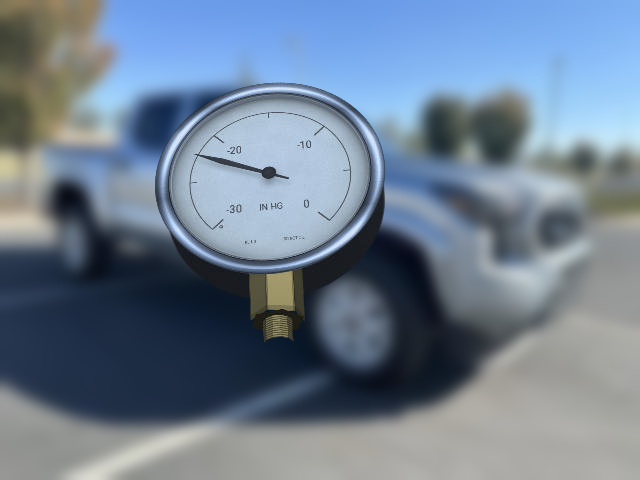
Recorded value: inHg -22.5
